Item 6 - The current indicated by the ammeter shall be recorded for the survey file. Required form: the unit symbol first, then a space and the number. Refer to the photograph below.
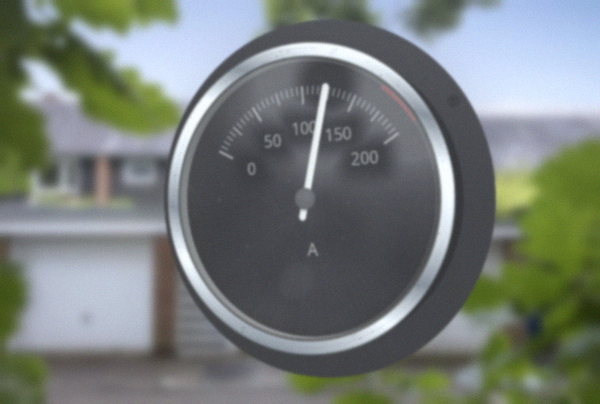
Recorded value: A 125
